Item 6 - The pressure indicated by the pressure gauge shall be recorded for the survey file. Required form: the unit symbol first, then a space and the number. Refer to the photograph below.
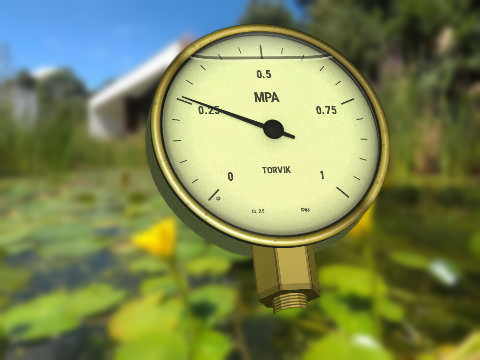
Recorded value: MPa 0.25
